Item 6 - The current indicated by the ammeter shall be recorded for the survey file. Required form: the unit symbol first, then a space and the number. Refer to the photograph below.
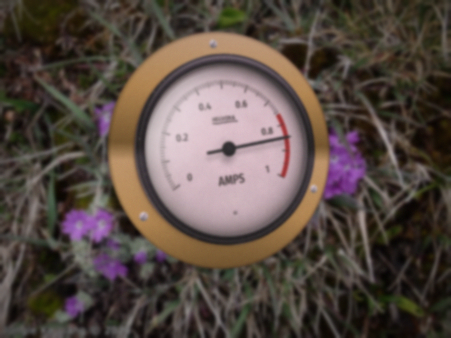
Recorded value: A 0.85
